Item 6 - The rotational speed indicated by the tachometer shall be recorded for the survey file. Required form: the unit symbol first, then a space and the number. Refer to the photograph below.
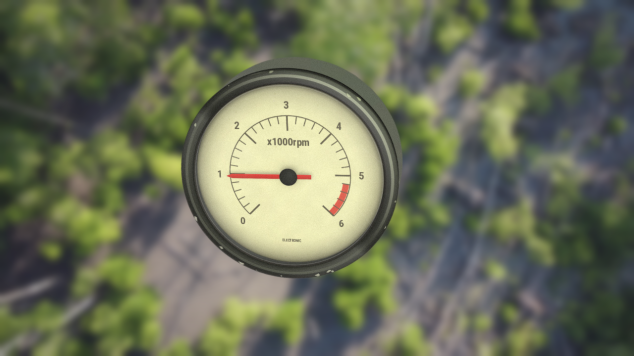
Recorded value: rpm 1000
